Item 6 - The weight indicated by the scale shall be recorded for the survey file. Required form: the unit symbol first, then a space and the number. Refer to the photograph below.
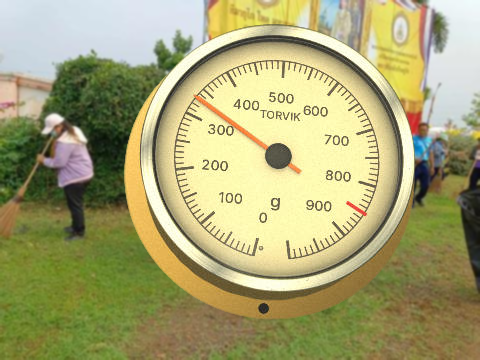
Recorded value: g 330
